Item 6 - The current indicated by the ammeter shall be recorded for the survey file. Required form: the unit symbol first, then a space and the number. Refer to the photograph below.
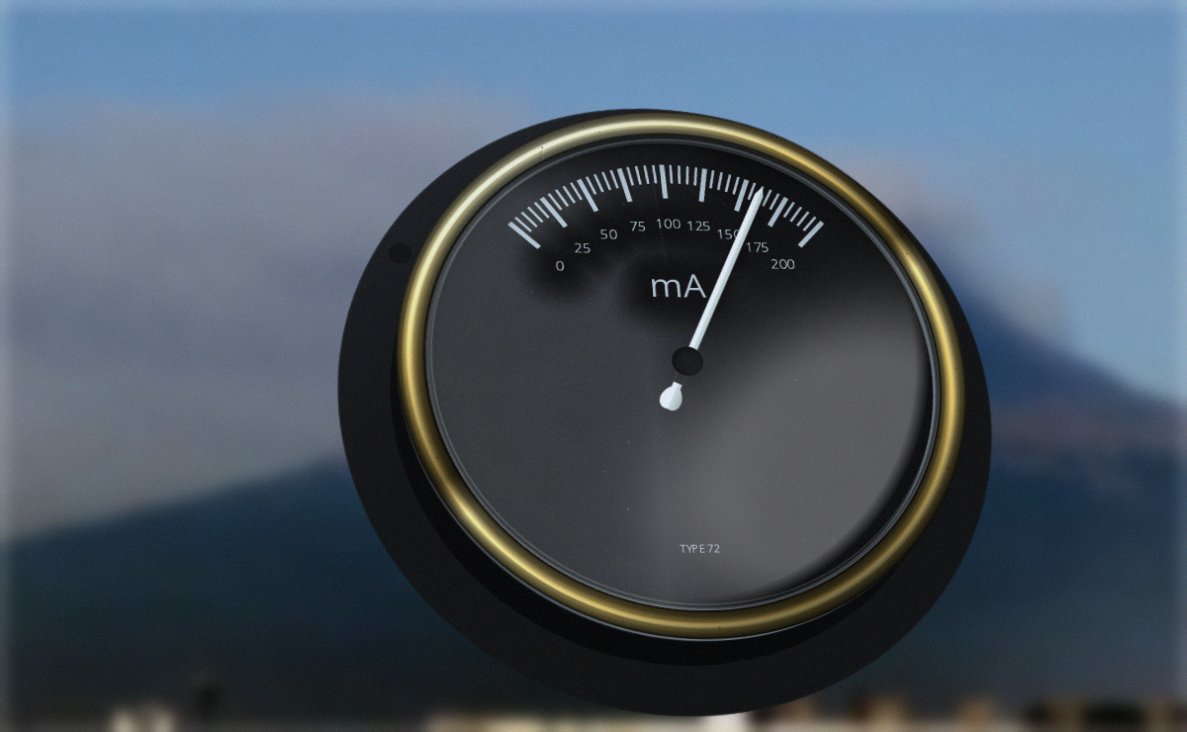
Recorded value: mA 160
